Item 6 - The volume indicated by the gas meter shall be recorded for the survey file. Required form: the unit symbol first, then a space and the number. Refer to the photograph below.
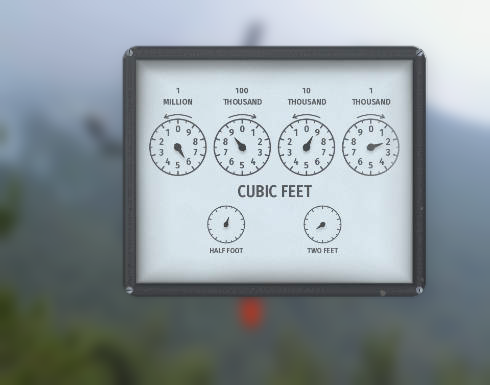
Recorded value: ft³ 589200
